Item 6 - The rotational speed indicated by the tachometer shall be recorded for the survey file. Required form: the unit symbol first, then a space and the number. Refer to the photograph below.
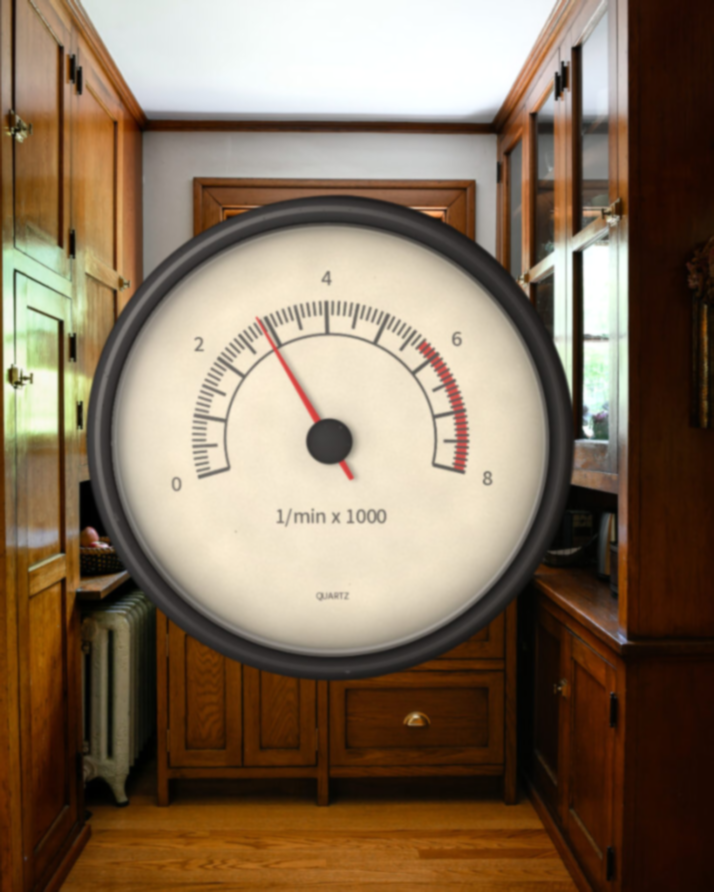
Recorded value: rpm 2900
